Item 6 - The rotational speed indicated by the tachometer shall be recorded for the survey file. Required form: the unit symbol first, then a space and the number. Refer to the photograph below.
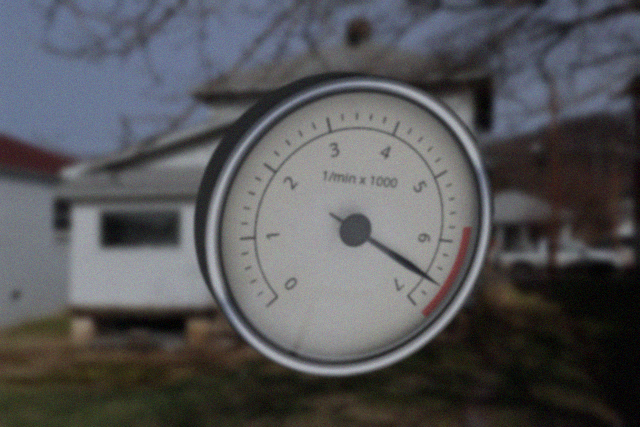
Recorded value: rpm 6600
